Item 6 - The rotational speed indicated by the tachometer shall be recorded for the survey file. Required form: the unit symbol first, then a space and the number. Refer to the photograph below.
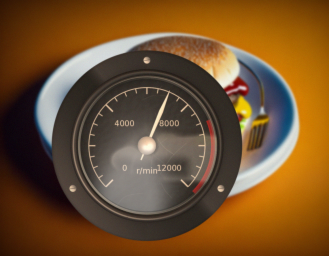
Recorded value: rpm 7000
